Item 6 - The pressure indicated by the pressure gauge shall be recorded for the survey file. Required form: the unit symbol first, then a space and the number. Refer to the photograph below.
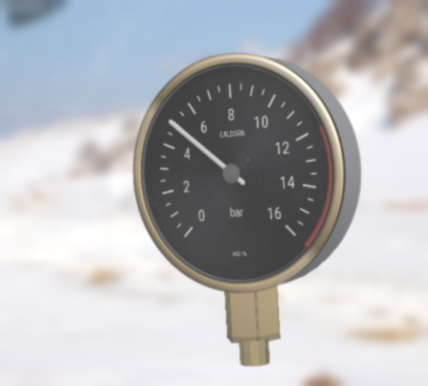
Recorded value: bar 5
